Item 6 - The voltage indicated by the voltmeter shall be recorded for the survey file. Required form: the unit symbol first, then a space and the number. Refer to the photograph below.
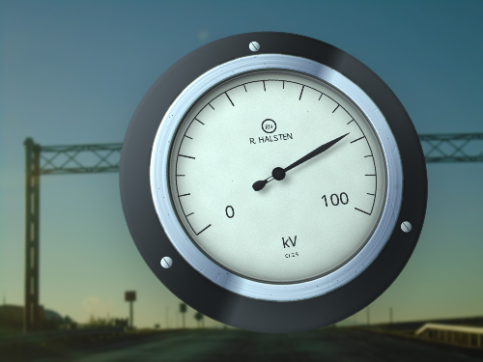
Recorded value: kV 77.5
